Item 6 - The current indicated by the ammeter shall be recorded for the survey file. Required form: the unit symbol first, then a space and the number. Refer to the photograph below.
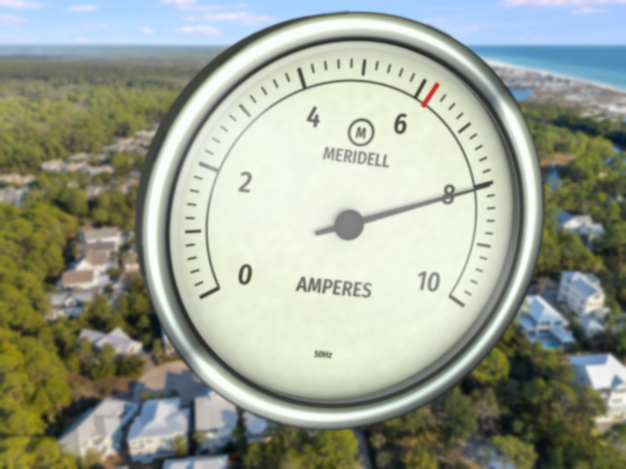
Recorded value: A 8
